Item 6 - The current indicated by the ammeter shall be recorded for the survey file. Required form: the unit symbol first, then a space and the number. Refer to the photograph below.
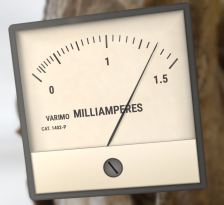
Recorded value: mA 1.35
